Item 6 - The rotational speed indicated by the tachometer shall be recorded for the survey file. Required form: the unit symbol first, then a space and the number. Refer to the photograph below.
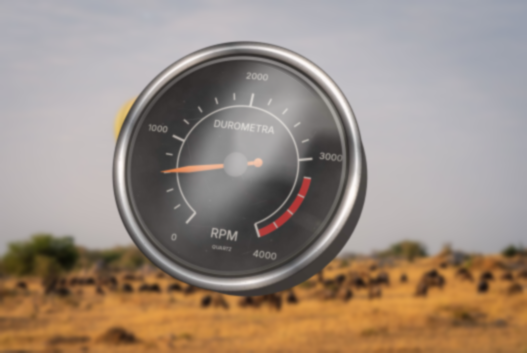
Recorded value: rpm 600
